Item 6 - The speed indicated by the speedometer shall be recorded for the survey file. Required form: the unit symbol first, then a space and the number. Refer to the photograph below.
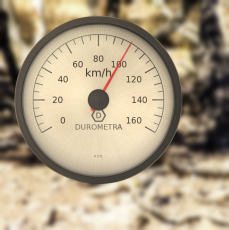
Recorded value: km/h 100
